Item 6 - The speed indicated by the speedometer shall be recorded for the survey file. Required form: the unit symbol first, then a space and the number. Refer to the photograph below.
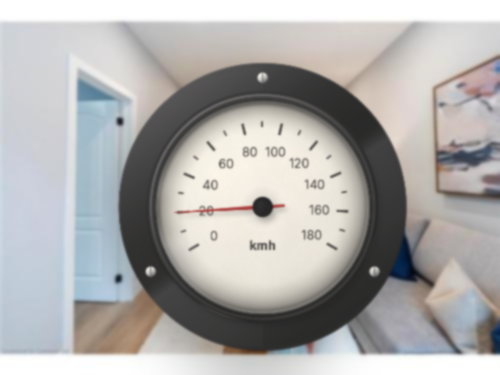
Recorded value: km/h 20
